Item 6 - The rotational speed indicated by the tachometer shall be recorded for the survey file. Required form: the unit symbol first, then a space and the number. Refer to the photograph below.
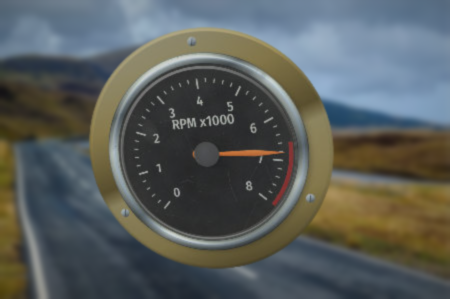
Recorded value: rpm 6800
